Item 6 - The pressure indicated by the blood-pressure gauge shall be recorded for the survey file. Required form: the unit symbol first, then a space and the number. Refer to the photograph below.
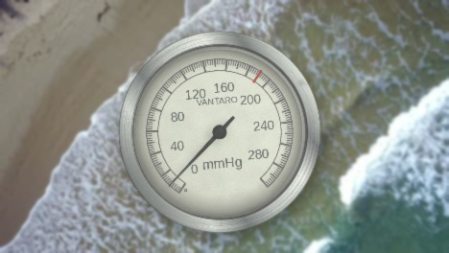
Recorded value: mmHg 10
